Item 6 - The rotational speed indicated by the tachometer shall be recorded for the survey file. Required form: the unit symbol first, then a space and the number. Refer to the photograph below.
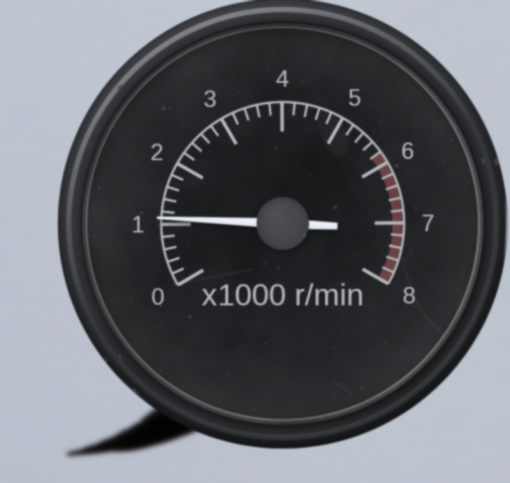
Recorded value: rpm 1100
